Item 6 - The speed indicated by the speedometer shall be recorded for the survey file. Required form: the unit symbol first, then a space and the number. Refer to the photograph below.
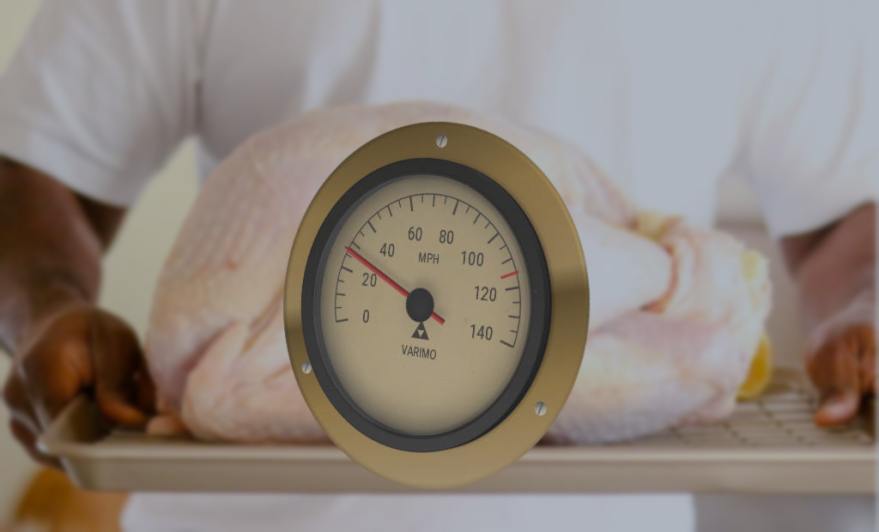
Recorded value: mph 27.5
